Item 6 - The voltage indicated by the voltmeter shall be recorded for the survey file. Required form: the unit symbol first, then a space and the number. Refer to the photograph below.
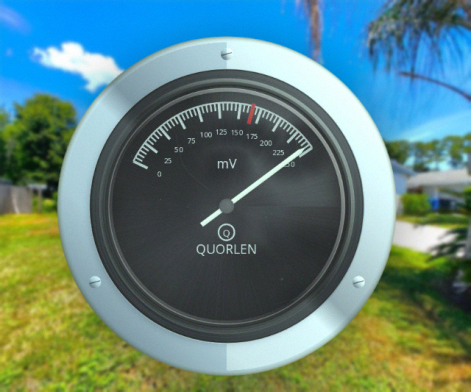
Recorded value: mV 245
